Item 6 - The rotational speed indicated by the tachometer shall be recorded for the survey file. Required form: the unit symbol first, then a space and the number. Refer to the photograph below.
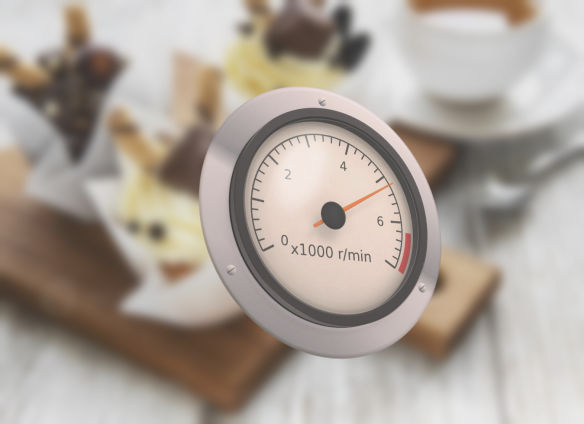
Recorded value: rpm 5200
